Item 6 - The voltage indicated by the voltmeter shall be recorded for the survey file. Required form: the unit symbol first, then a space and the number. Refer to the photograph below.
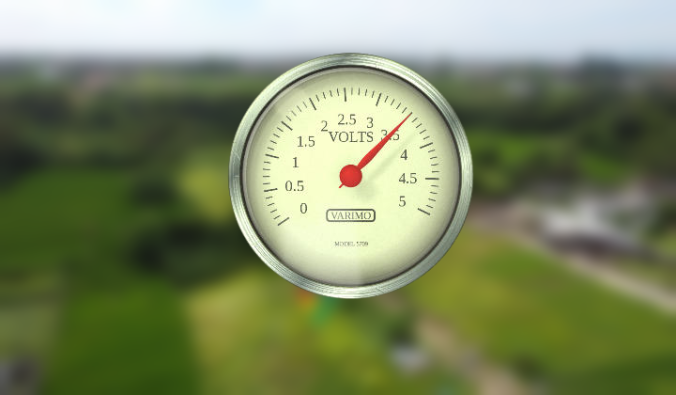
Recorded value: V 3.5
